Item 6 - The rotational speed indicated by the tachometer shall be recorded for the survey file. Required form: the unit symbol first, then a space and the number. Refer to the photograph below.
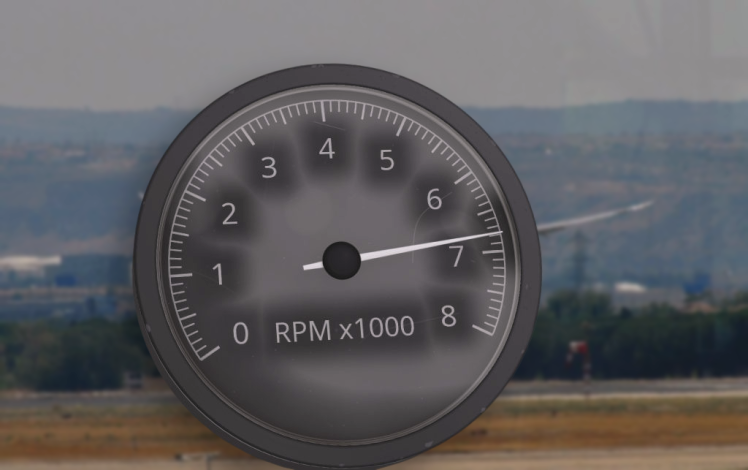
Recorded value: rpm 6800
